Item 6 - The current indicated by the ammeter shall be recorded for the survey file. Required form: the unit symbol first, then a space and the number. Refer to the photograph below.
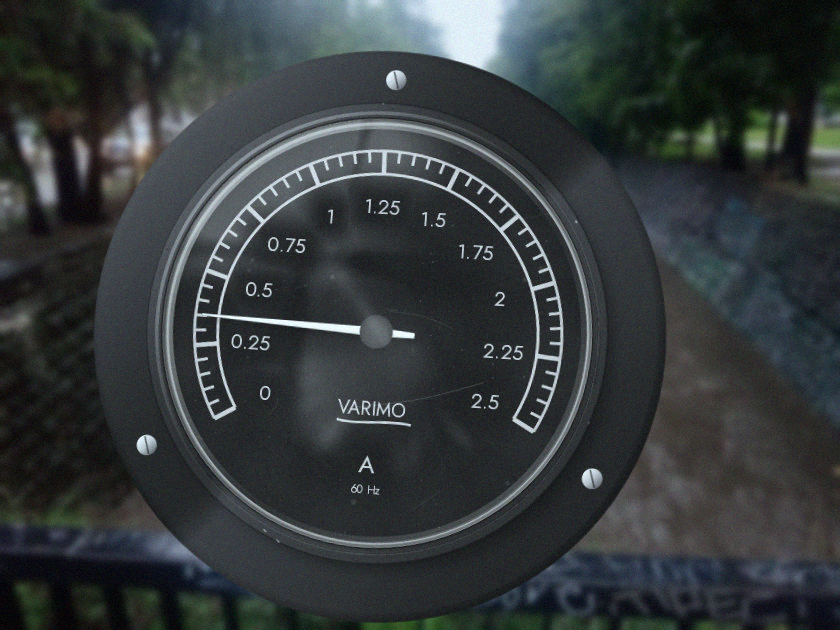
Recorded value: A 0.35
